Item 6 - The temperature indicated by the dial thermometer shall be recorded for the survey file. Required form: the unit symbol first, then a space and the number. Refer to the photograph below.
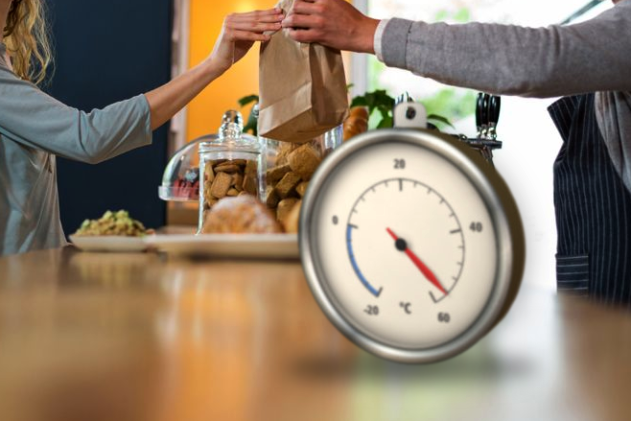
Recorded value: °C 56
